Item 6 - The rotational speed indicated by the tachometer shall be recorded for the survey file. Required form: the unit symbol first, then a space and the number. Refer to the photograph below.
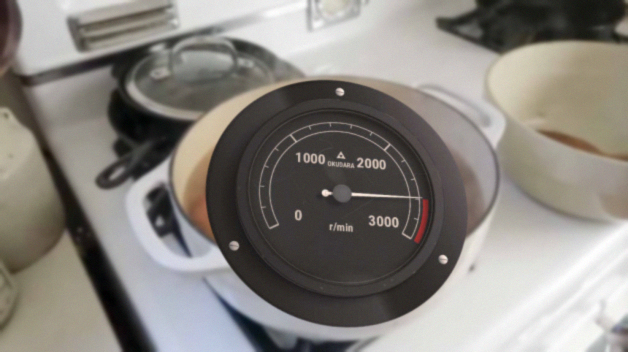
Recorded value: rpm 2600
